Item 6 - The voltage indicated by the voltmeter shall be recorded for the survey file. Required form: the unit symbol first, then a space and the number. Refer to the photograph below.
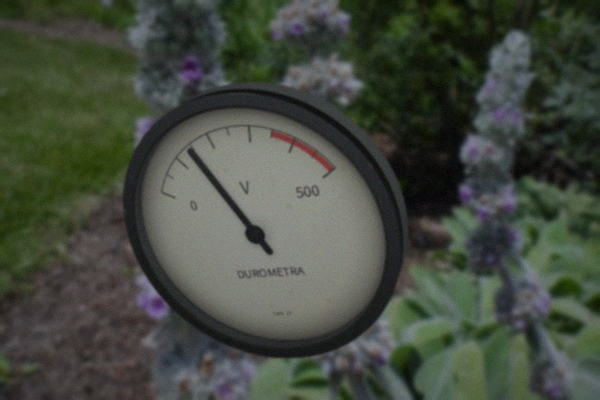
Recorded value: V 150
